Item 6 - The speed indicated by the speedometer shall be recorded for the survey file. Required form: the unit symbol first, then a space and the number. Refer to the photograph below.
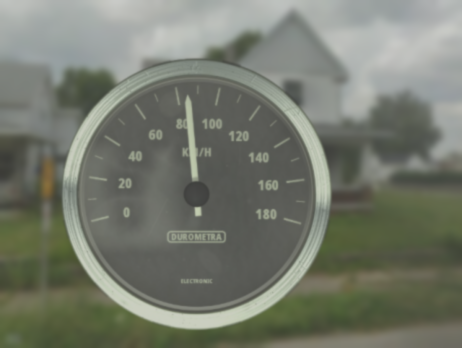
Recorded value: km/h 85
